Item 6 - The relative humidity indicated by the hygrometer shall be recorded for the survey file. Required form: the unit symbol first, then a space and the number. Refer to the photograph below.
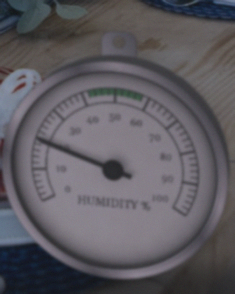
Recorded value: % 20
